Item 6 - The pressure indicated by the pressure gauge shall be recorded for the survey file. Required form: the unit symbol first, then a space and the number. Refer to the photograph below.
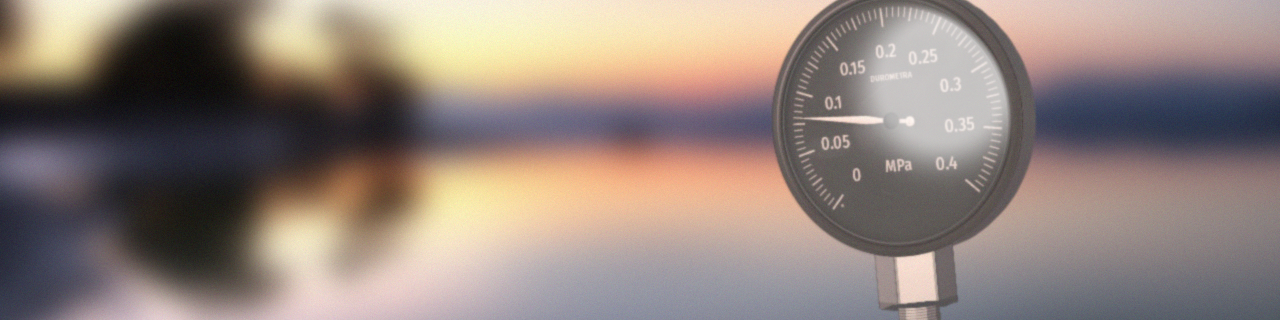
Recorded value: MPa 0.08
